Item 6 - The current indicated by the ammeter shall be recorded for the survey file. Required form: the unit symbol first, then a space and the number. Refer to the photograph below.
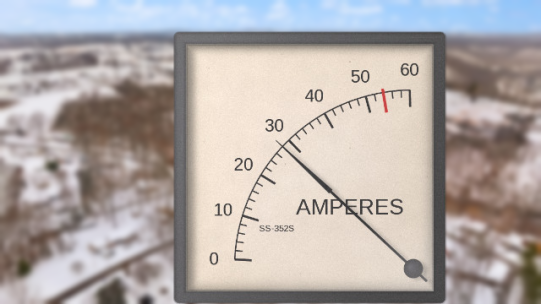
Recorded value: A 28
